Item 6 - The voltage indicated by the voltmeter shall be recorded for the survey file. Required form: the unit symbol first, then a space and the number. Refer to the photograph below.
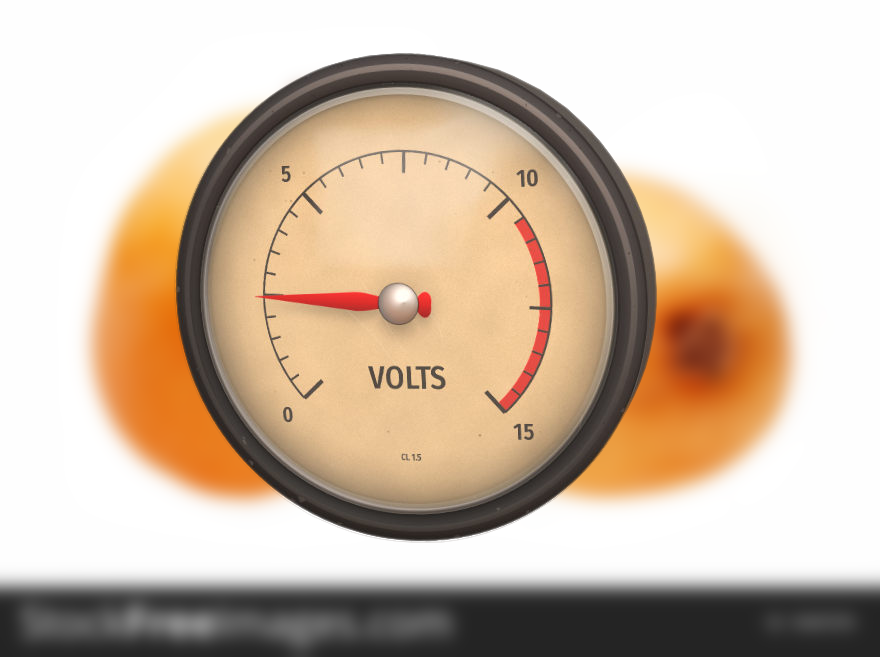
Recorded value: V 2.5
